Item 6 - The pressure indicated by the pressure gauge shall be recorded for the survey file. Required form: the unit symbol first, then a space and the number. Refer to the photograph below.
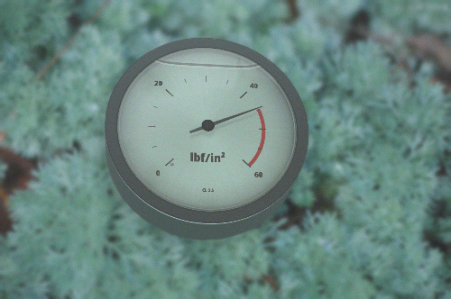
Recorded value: psi 45
